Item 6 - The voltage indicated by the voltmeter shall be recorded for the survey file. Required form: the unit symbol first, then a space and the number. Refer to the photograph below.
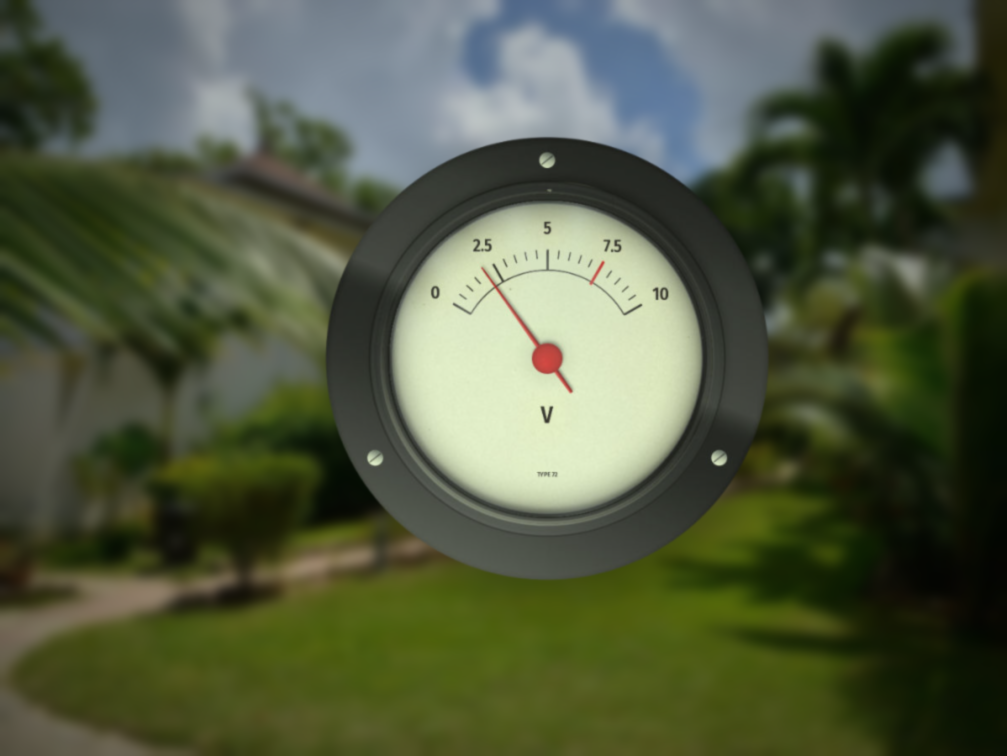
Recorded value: V 2
